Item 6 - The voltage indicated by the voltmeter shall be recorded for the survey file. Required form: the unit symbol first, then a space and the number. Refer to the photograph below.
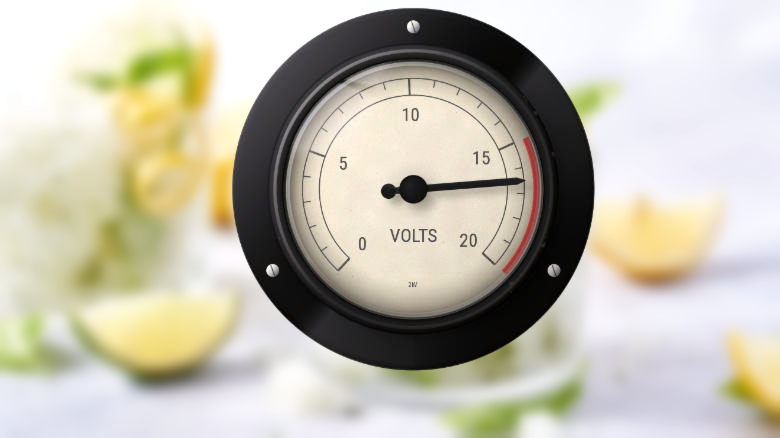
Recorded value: V 16.5
